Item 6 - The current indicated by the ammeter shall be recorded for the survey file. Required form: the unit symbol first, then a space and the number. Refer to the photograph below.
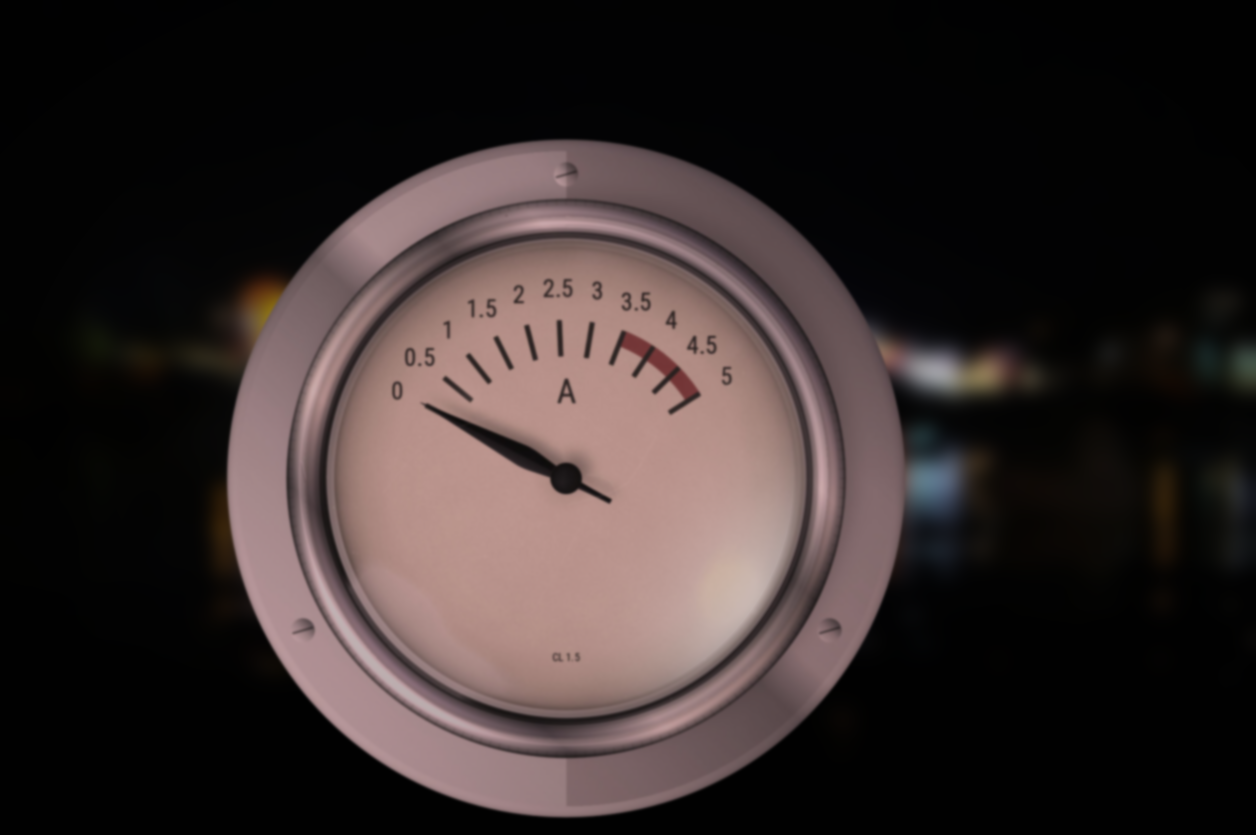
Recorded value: A 0
